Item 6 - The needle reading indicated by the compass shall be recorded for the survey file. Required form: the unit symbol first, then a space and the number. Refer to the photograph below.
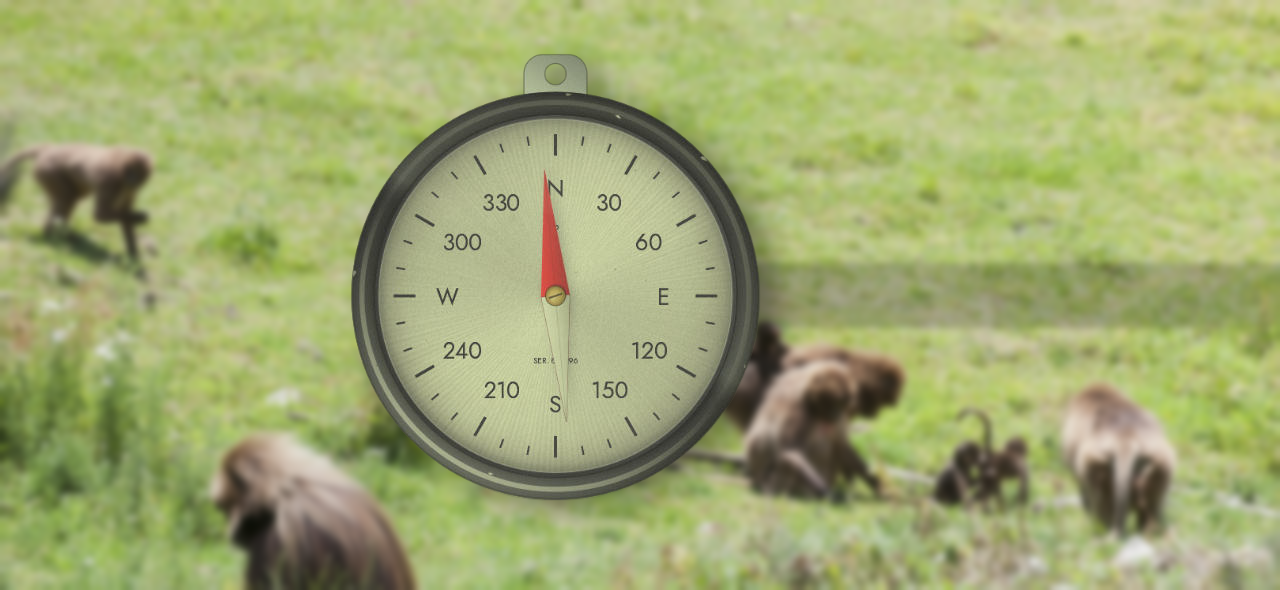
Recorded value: ° 355
